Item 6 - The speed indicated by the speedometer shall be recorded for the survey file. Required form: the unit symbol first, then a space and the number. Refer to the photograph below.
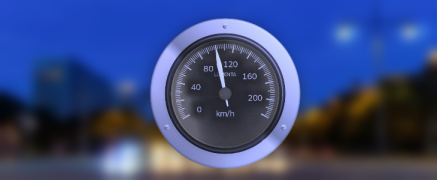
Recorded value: km/h 100
